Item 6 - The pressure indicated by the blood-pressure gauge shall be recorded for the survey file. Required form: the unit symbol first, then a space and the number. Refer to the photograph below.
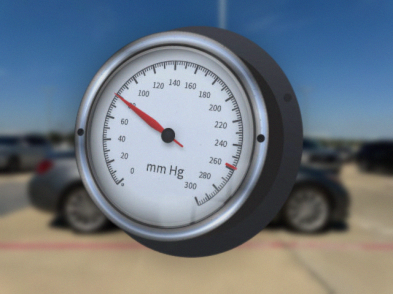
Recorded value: mmHg 80
